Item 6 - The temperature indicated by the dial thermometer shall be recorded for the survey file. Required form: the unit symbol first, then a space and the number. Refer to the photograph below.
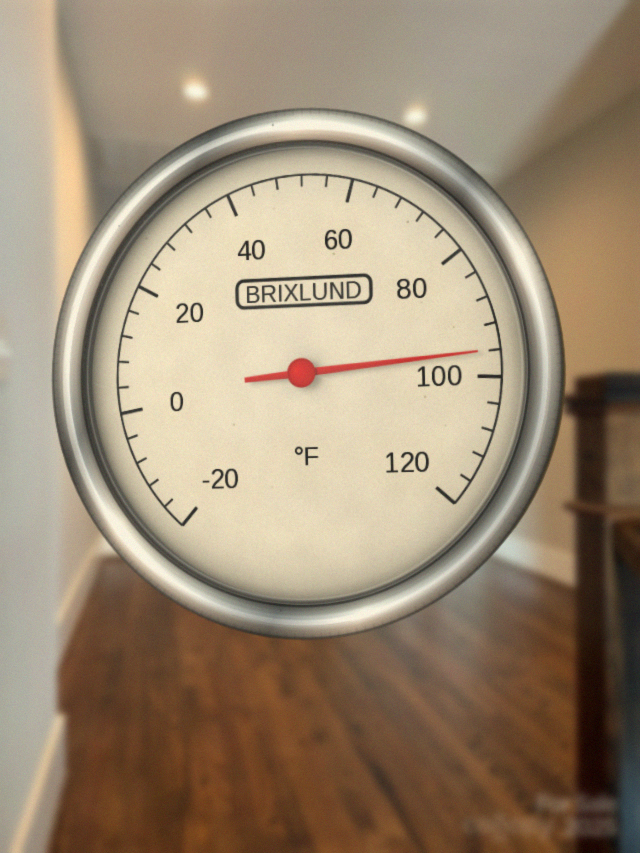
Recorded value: °F 96
